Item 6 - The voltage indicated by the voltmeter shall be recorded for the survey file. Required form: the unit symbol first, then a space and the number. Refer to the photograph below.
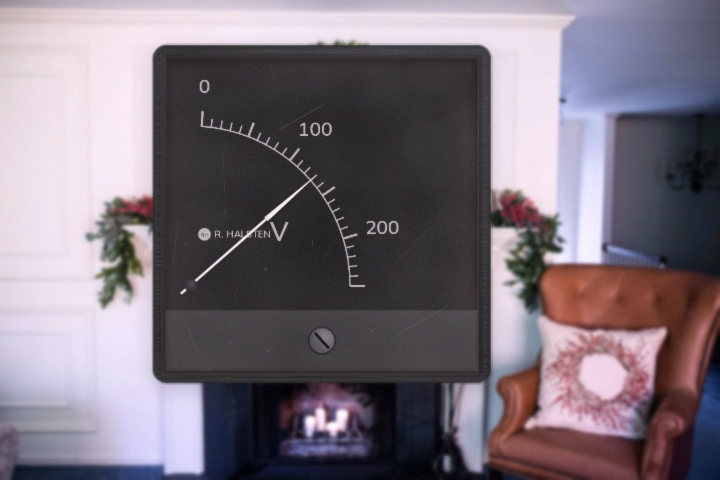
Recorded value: V 130
